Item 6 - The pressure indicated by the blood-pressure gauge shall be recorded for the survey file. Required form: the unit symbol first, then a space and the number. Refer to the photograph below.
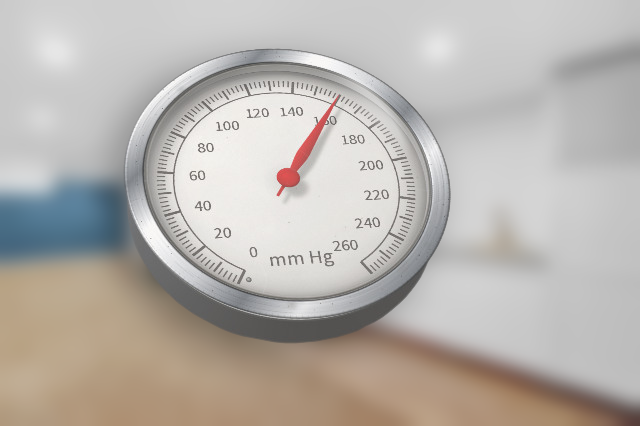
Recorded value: mmHg 160
